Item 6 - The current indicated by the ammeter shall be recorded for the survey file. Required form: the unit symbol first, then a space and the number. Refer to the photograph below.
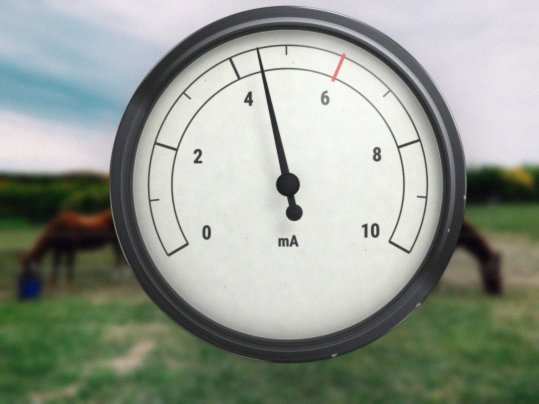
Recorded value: mA 4.5
